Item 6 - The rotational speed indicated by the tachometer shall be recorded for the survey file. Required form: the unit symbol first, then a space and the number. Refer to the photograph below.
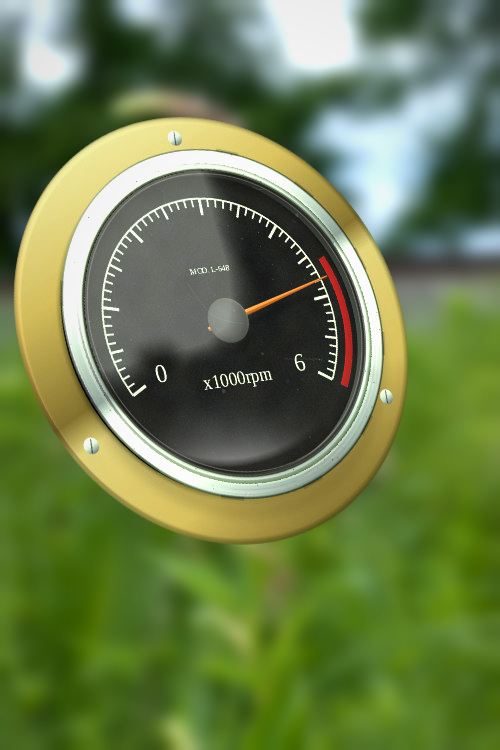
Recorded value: rpm 4800
